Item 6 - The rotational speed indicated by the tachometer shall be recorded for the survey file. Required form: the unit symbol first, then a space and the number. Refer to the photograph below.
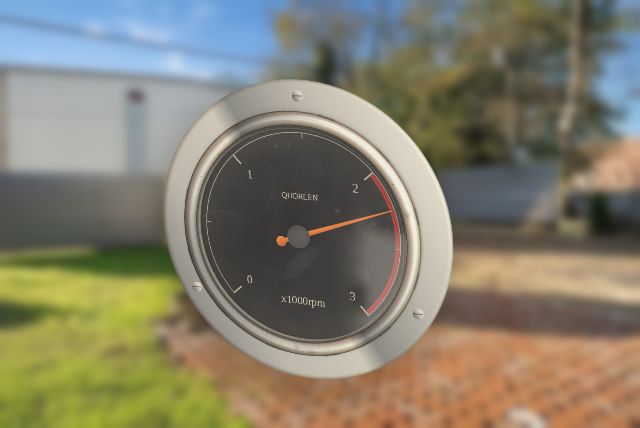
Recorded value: rpm 2250
